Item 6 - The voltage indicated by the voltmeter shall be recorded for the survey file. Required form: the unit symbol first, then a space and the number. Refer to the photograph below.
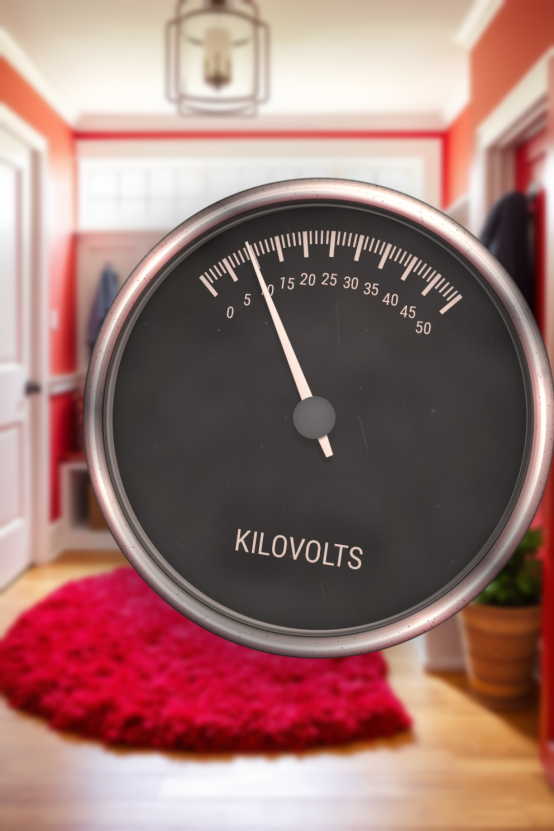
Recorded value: kV 10
